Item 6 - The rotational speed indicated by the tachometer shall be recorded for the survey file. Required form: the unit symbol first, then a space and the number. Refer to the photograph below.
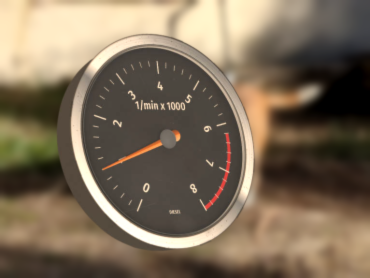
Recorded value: rpm 1000
